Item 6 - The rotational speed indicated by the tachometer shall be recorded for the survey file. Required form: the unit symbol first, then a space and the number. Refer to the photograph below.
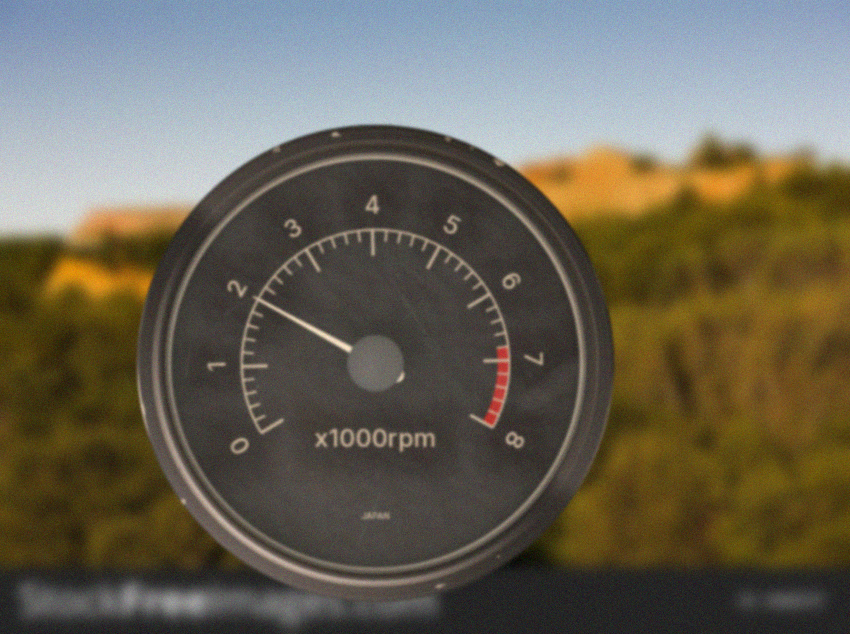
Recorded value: rpm 2000
